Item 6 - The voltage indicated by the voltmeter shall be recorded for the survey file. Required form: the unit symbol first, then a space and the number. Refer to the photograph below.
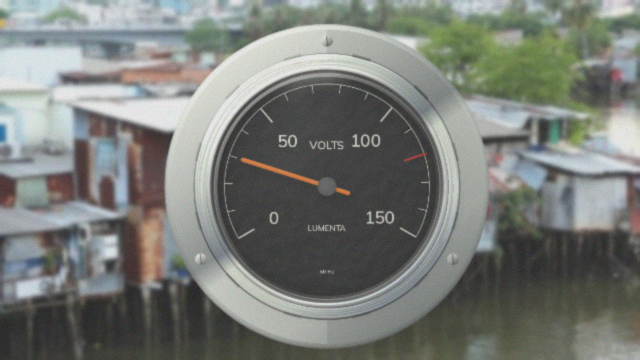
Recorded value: V 30
